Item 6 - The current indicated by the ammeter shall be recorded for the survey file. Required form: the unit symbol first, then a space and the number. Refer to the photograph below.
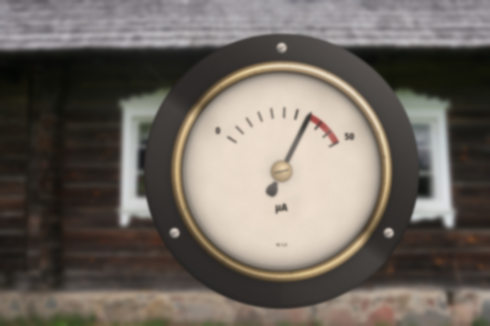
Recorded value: µA 35
